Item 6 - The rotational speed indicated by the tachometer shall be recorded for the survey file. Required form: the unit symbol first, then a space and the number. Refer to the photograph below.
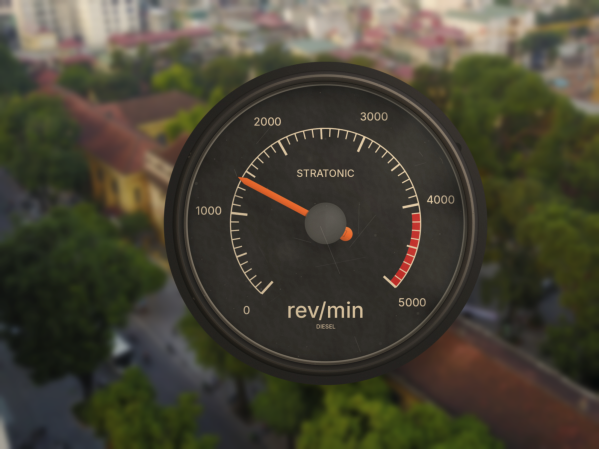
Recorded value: rpm 1400
